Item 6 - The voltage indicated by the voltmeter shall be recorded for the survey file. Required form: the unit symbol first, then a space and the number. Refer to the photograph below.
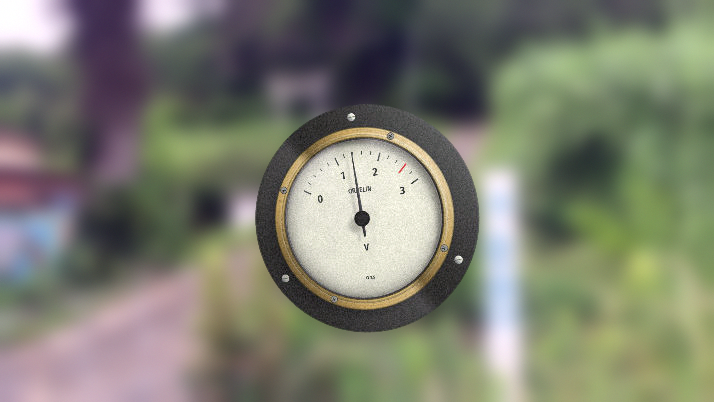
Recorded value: V 1.4
